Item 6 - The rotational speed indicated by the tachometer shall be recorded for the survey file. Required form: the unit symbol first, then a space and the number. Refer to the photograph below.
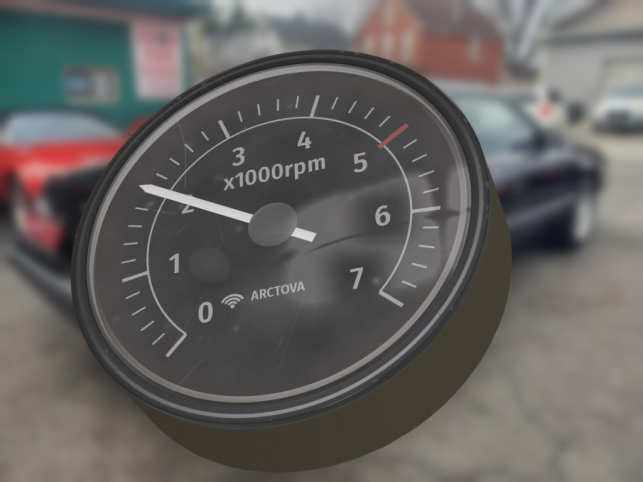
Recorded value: rpm 2000
